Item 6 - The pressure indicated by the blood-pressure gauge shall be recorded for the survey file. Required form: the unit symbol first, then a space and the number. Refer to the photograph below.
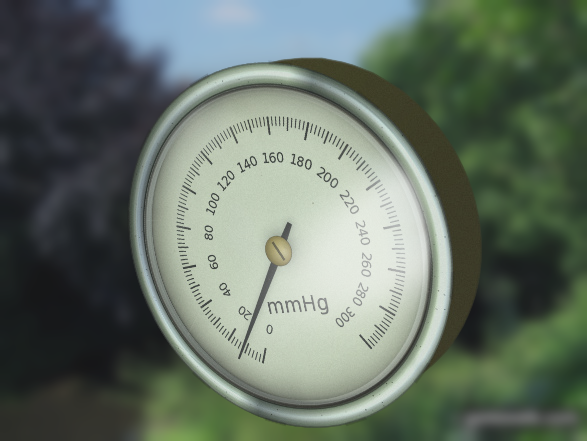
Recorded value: mmHg 10
